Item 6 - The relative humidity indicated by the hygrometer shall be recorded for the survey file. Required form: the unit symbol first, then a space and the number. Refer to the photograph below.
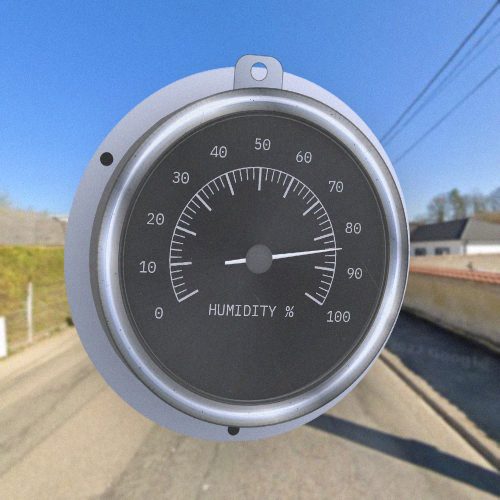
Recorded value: % 84
